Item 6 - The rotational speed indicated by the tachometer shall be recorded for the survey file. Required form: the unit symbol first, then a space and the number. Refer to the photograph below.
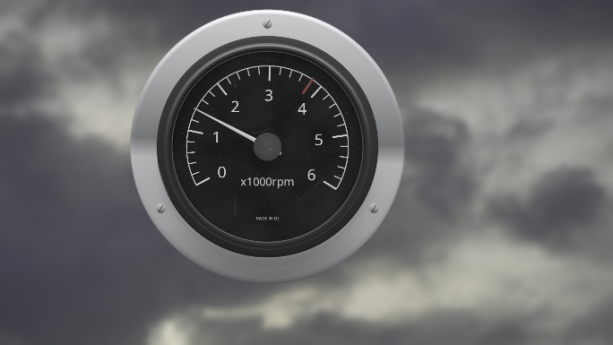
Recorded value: rpm 1400
